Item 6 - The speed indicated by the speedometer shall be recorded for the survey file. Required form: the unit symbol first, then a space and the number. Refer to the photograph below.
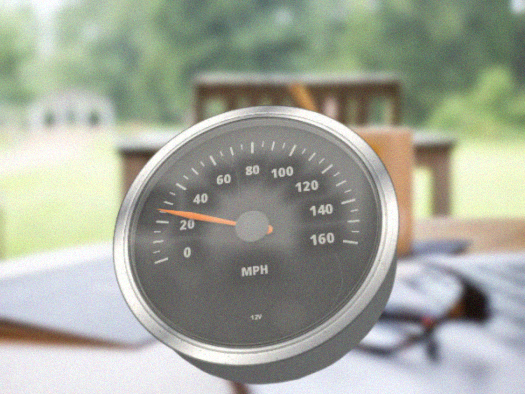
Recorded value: mph 25
